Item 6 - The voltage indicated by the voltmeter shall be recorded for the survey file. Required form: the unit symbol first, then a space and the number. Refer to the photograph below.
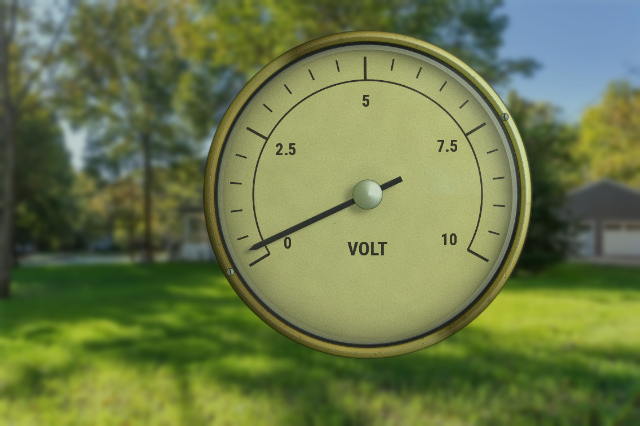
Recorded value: V 0.25
